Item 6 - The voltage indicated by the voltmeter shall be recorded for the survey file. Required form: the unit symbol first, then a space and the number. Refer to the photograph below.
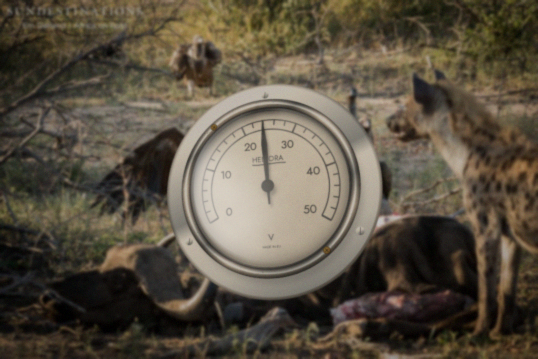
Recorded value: V 24
